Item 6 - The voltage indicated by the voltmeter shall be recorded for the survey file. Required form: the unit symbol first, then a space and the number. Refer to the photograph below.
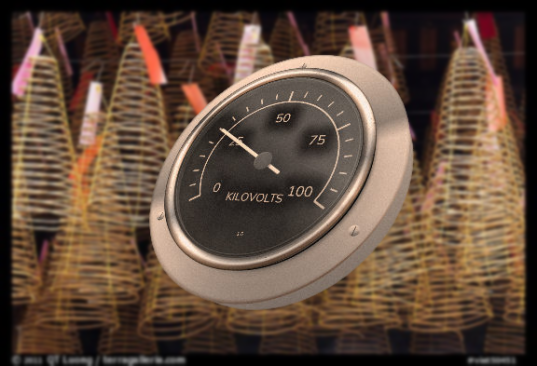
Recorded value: kV 25
